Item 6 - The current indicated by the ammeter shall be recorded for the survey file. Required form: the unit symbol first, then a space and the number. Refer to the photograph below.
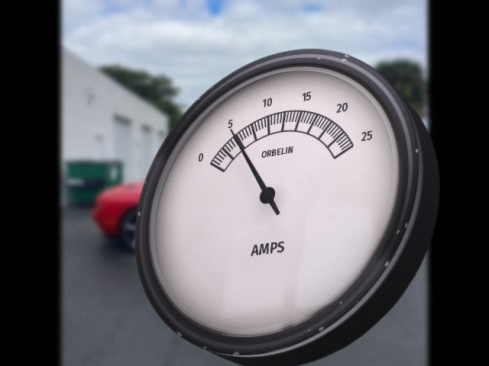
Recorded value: A 5
